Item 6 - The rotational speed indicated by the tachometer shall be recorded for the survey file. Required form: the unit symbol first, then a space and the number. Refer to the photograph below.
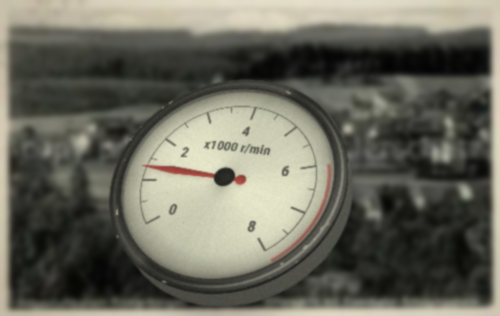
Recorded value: rpm 1250
